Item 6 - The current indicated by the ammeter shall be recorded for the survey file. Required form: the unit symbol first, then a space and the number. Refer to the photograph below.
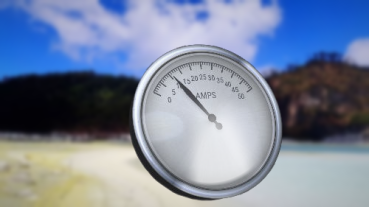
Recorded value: A 10
